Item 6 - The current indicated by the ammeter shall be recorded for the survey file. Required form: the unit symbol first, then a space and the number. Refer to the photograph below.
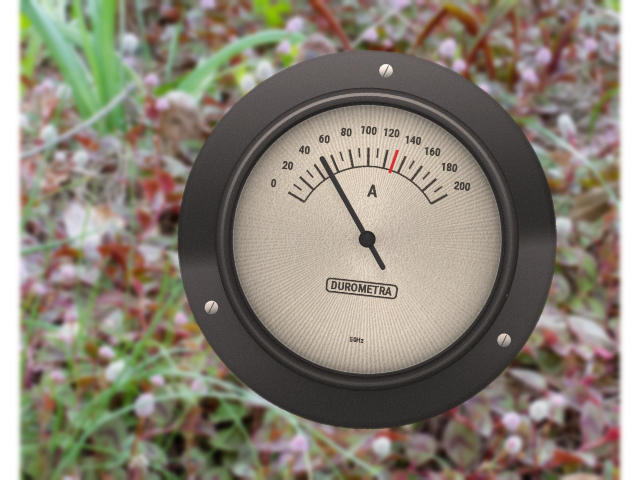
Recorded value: A 50
